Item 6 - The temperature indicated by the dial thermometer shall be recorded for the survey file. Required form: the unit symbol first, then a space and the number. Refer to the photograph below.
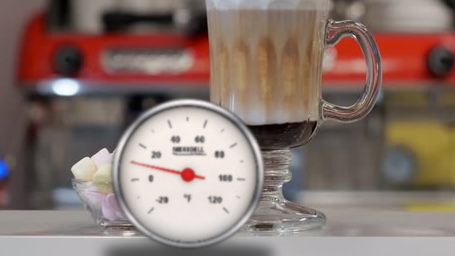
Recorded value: °F 10
